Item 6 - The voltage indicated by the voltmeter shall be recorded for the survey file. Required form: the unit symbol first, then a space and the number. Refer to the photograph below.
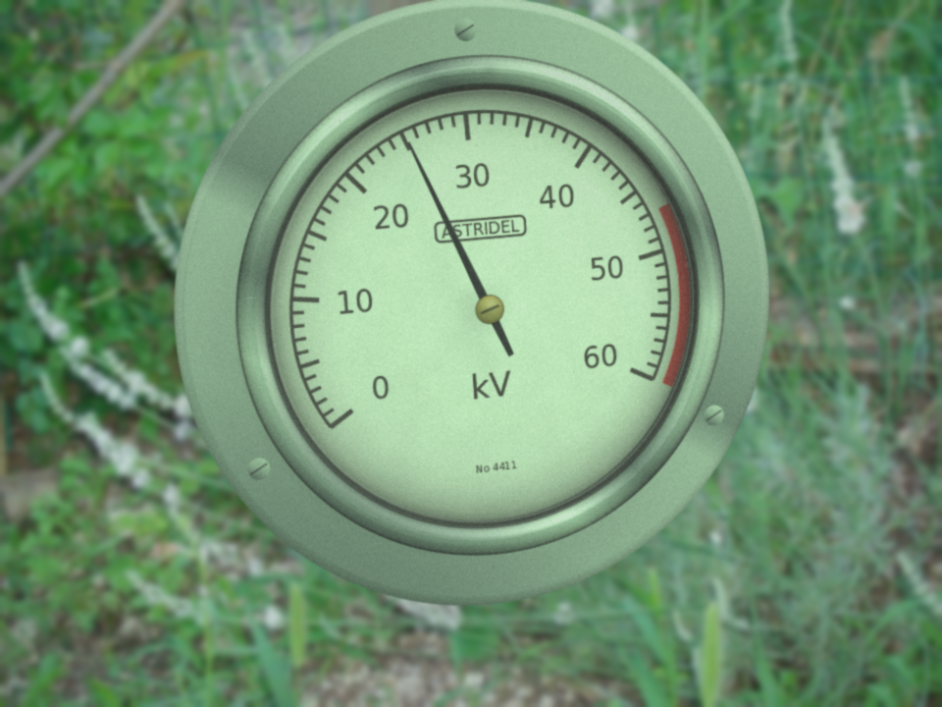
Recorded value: kV 25
